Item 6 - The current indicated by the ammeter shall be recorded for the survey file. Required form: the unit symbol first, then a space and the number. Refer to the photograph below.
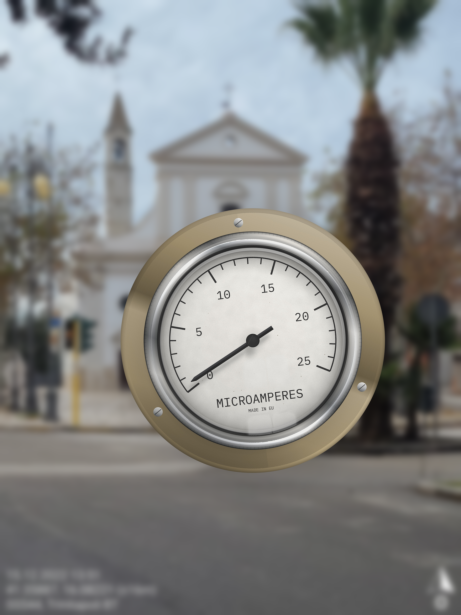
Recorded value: µA 0.5
